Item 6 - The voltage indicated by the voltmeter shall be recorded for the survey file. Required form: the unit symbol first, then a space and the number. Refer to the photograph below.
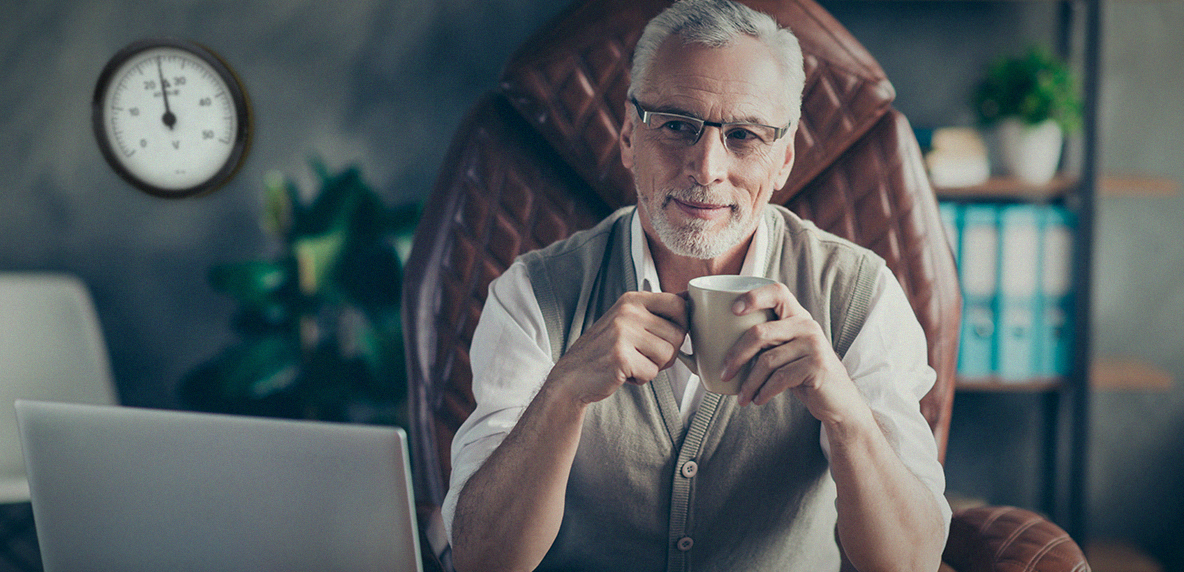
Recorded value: V 25
